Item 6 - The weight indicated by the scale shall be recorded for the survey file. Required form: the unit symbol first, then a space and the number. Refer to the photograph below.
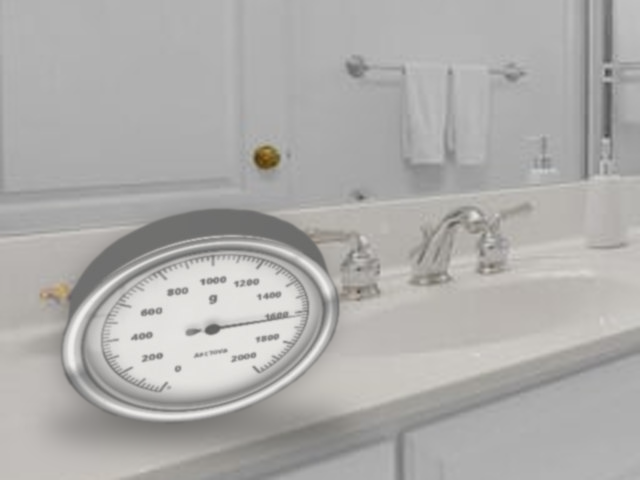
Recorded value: g 1600
